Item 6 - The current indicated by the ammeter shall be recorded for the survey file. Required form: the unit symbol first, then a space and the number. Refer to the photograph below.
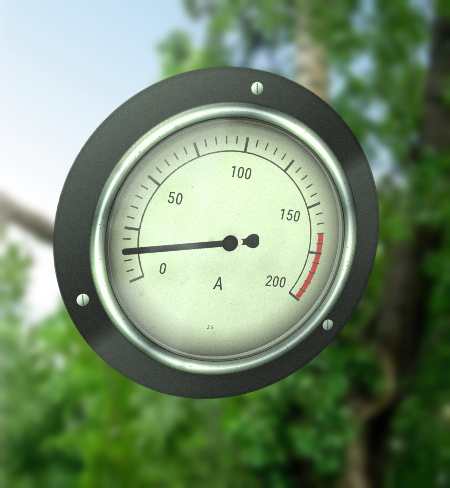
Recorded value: A 15
